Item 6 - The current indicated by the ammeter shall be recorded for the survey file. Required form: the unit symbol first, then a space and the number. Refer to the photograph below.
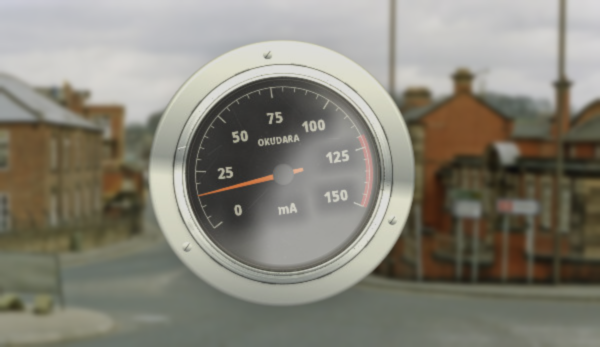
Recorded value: mA 15
